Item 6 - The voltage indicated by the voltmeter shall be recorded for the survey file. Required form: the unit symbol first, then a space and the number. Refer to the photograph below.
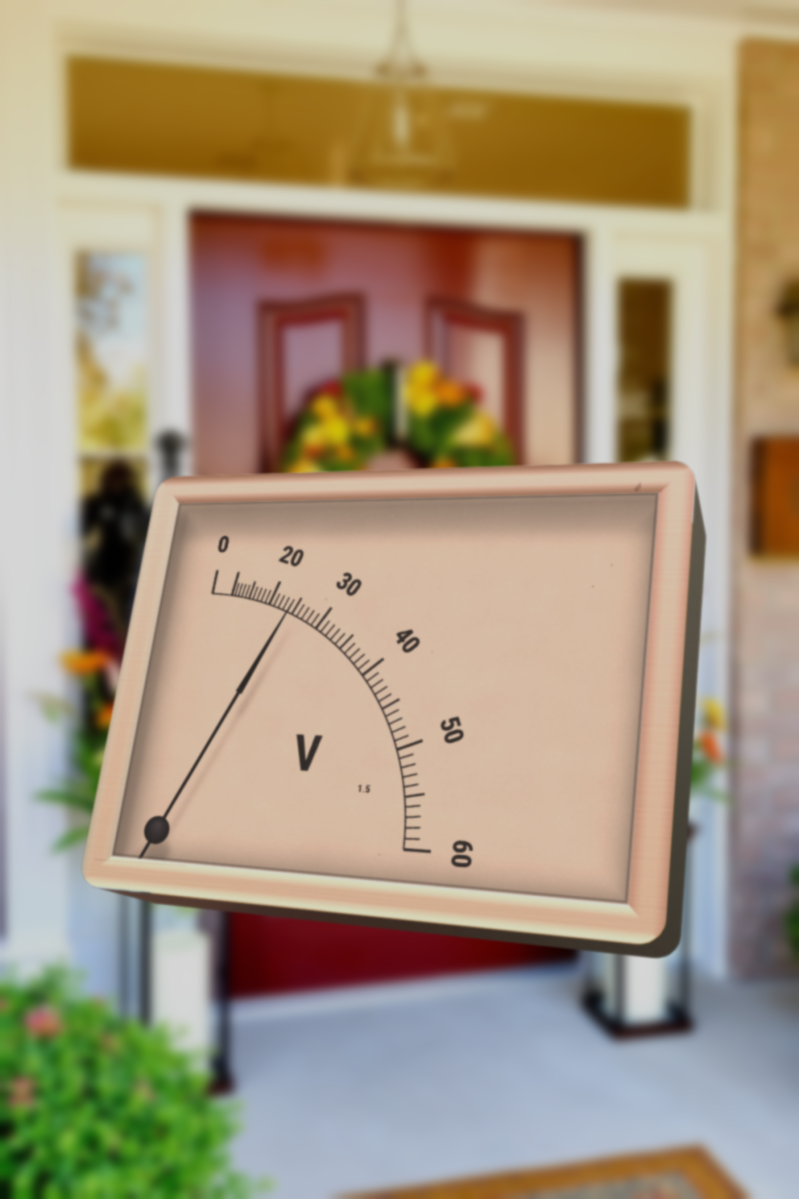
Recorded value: V 25
